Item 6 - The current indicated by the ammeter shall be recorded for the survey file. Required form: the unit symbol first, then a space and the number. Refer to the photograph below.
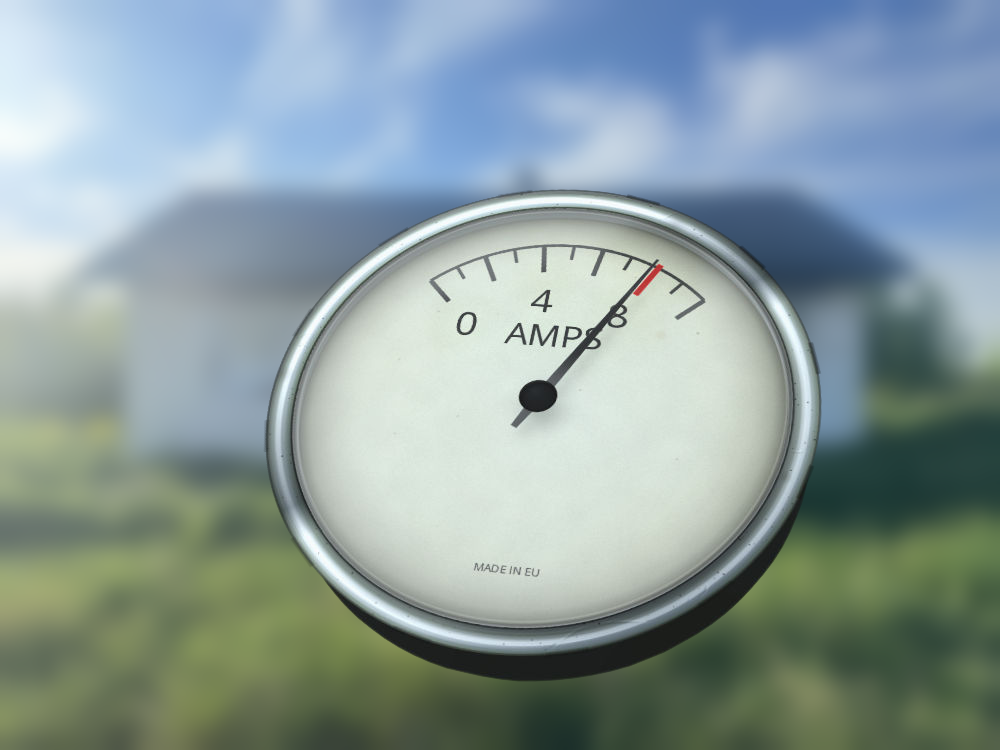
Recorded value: A 8
